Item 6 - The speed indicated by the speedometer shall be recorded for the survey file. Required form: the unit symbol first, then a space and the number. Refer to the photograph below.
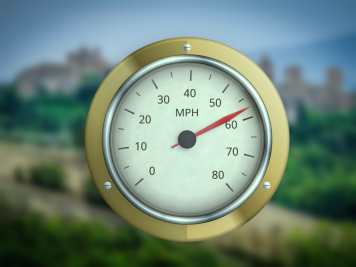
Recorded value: mph 57.5
